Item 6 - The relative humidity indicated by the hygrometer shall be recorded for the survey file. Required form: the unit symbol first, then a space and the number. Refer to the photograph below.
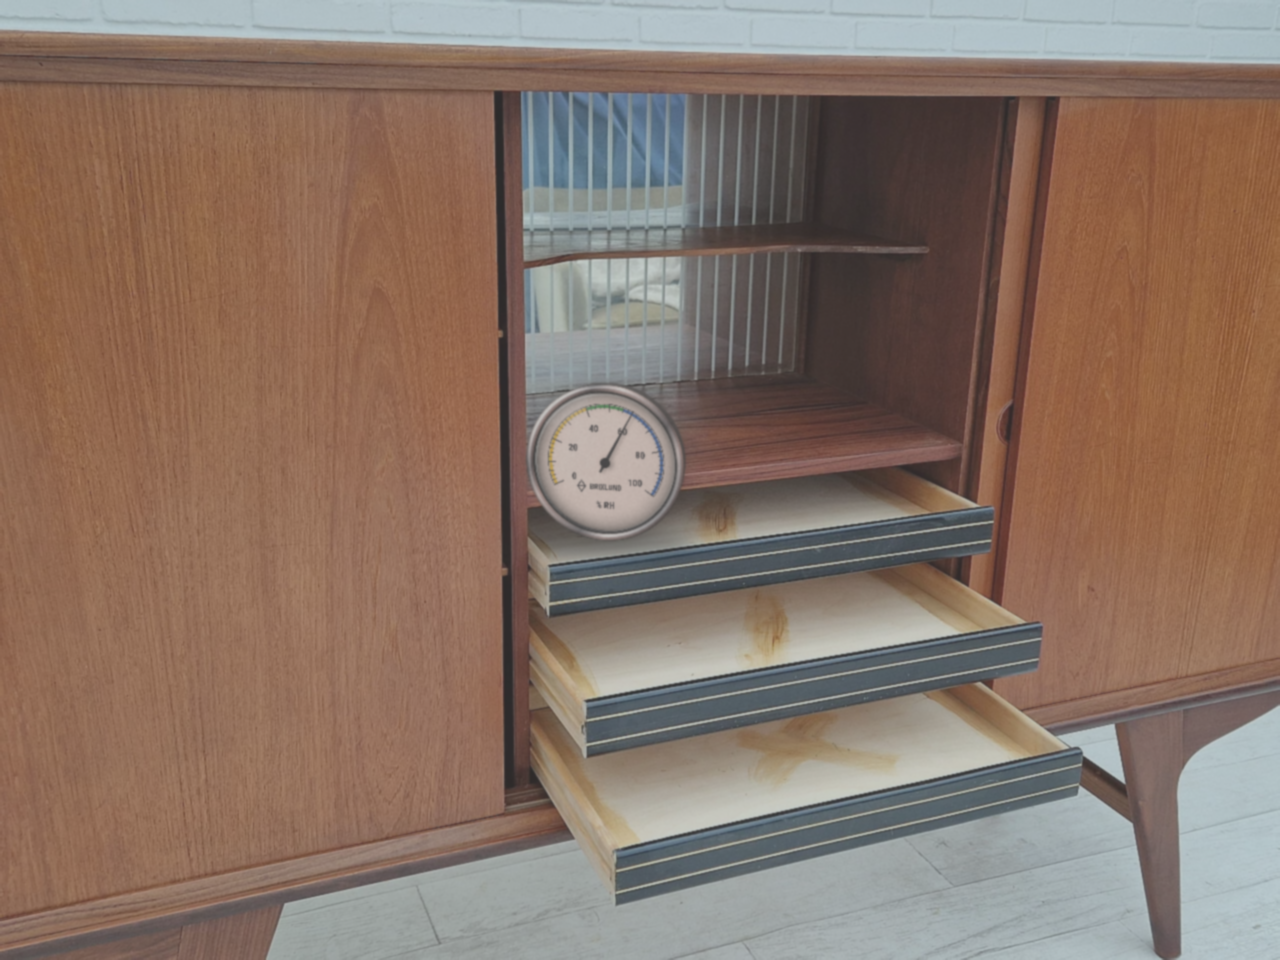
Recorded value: % 60
